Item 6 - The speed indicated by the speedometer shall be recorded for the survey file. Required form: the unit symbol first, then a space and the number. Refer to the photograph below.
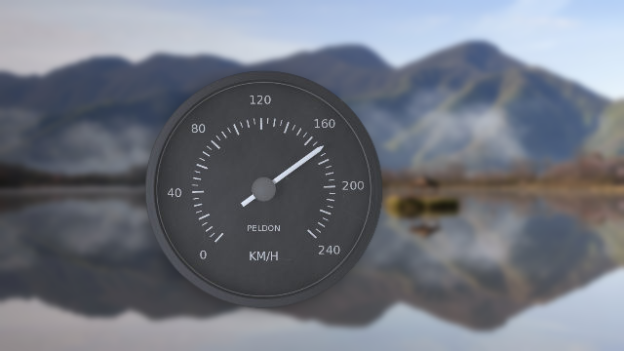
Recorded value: km/h 170
